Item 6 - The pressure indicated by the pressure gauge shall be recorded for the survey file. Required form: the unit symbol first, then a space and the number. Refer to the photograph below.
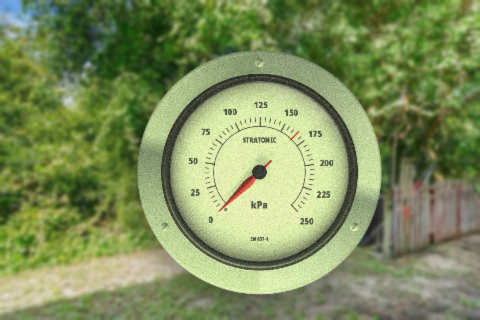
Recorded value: kPa 0
